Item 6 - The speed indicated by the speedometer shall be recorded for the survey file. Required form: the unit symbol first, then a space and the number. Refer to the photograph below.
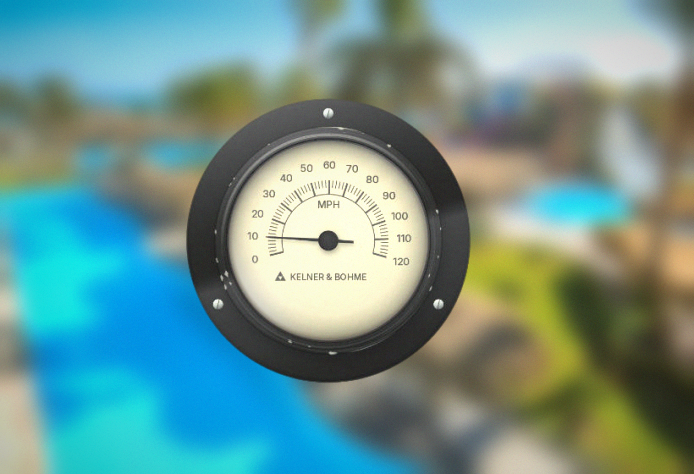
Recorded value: mph 10
